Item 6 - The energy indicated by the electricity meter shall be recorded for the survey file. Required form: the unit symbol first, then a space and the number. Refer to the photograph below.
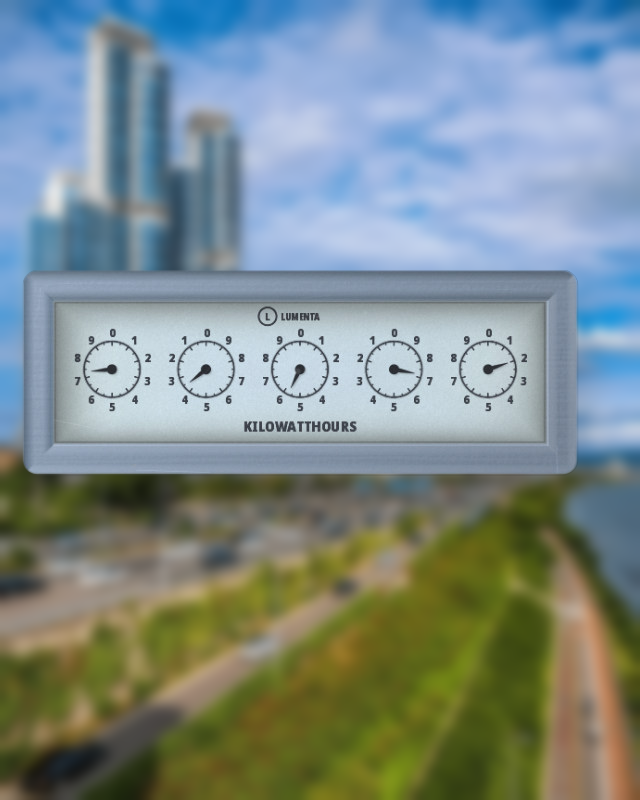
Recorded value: kWh 73572
